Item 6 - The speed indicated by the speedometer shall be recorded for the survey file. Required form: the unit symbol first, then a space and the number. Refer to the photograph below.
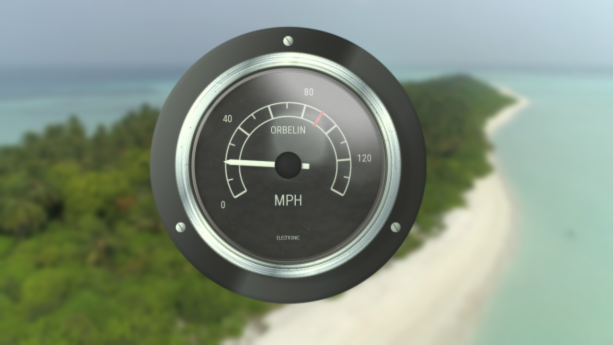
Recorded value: mph 20
